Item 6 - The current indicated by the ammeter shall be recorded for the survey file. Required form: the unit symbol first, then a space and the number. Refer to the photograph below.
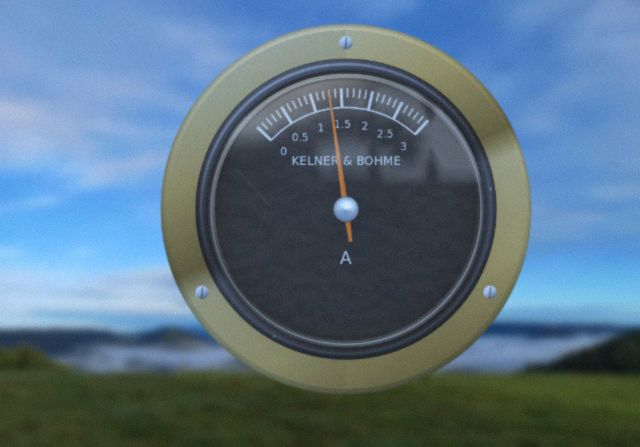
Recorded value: A 1.3
